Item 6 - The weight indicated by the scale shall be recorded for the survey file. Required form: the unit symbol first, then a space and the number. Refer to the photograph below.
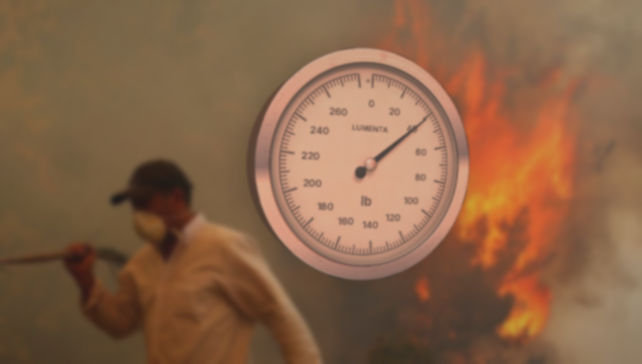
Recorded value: lb 40
